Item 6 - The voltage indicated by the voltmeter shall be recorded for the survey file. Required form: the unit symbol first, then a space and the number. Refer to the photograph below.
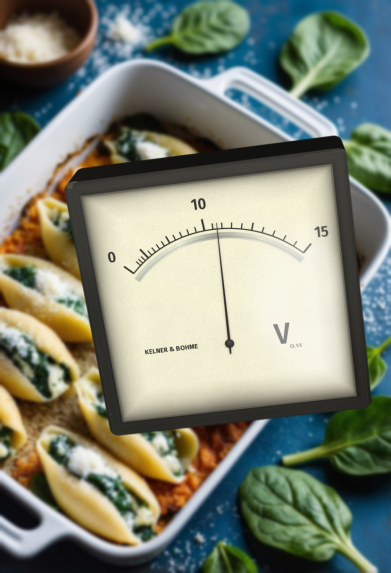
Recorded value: V 10.75
